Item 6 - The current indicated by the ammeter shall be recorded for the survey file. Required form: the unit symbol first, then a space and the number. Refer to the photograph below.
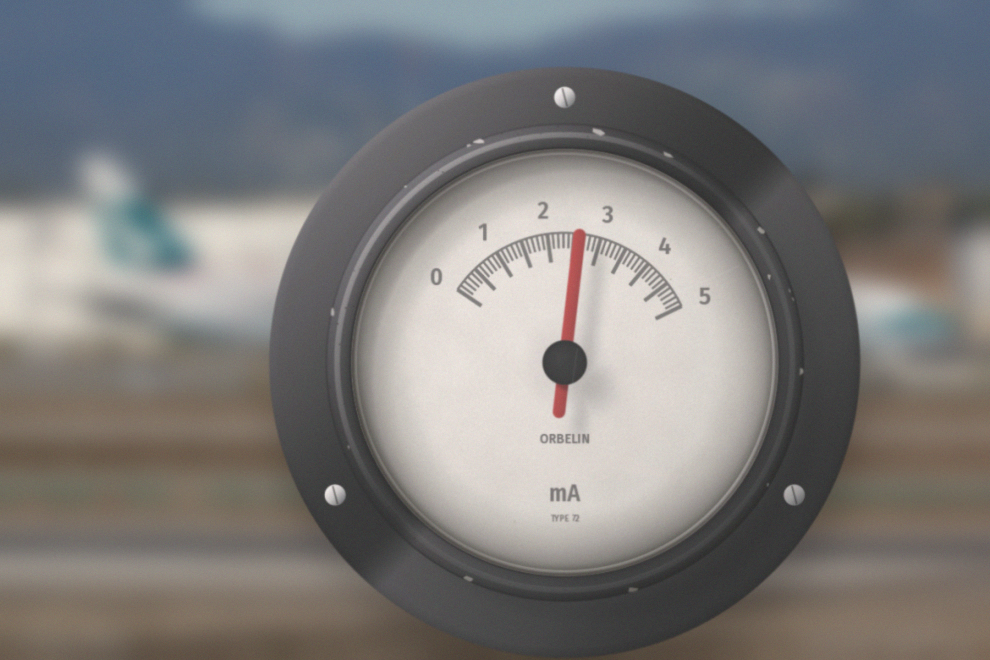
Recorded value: mA 2.6
